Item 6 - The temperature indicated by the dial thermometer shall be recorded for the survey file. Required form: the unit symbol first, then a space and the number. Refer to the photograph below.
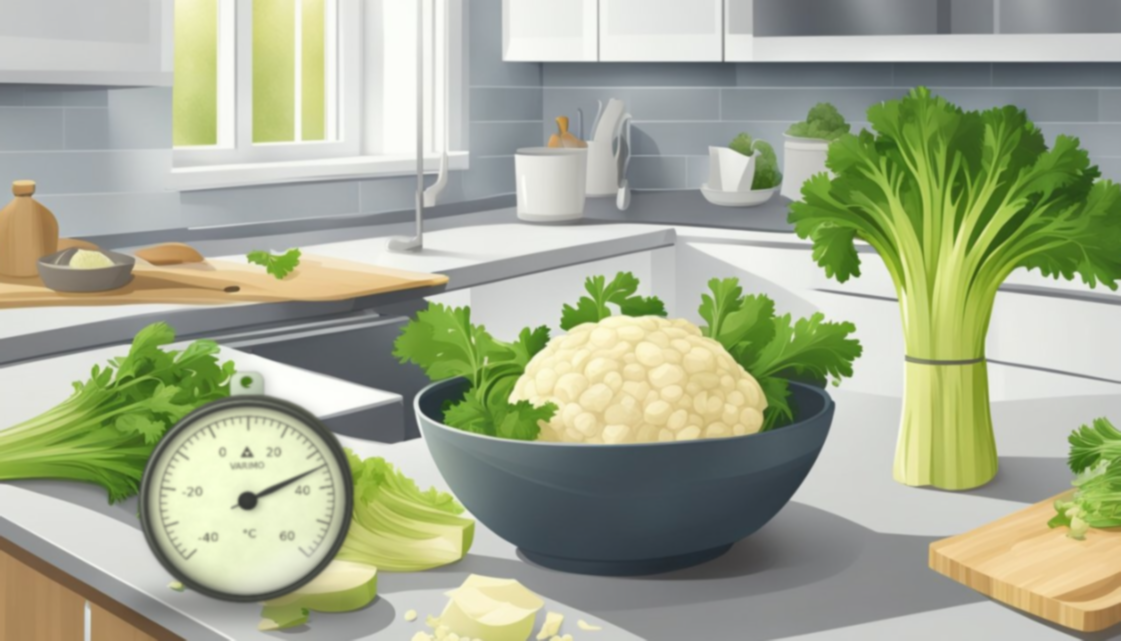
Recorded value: °C 34
